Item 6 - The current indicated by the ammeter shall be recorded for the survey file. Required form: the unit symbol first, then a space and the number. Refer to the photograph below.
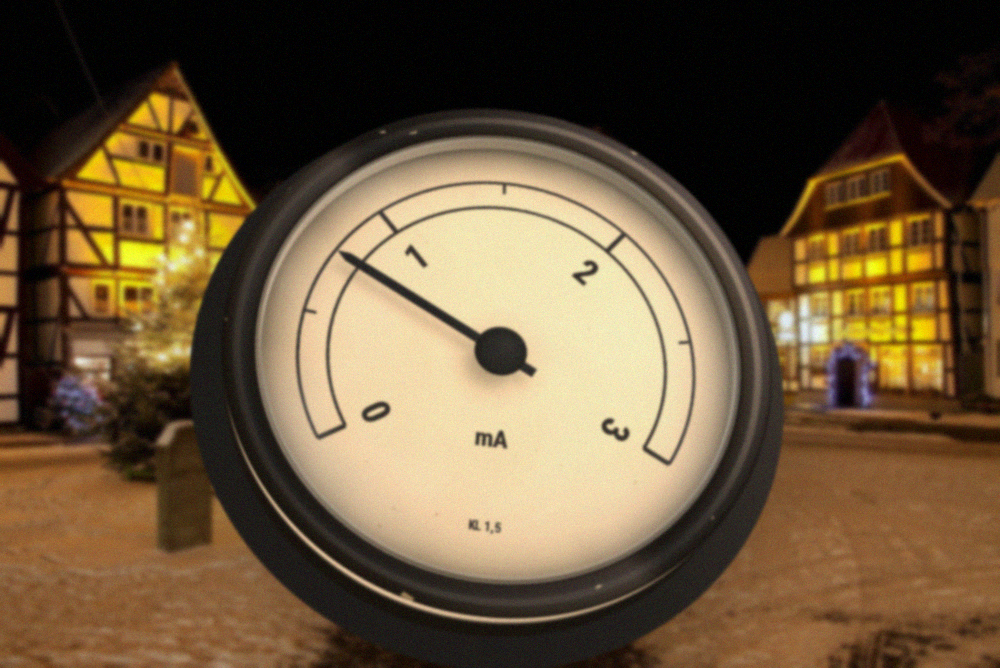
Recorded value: mA 0.75
